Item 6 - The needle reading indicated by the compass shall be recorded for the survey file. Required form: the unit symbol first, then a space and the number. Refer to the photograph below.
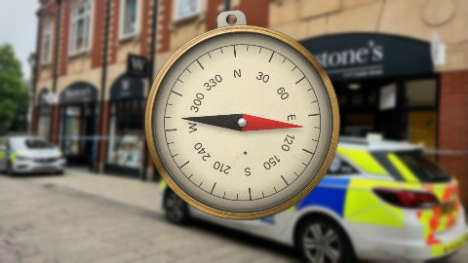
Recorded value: ° 100
